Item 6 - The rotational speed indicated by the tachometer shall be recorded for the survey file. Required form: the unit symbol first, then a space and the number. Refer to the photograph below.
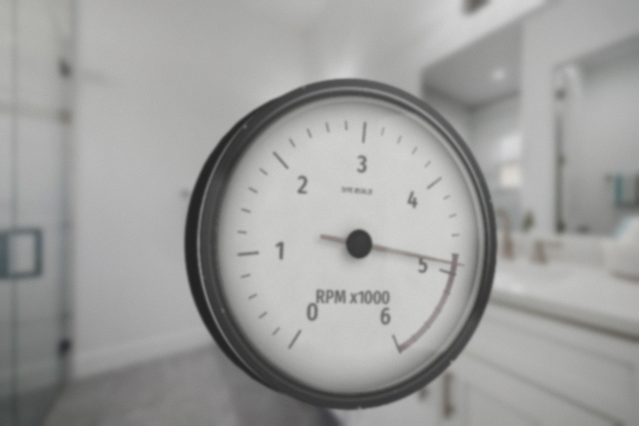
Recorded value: rpm 4900
